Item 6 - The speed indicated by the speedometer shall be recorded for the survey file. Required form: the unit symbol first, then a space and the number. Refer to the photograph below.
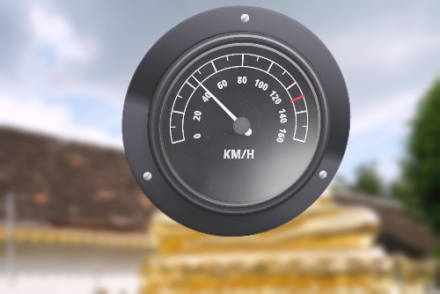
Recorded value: km/h 45
